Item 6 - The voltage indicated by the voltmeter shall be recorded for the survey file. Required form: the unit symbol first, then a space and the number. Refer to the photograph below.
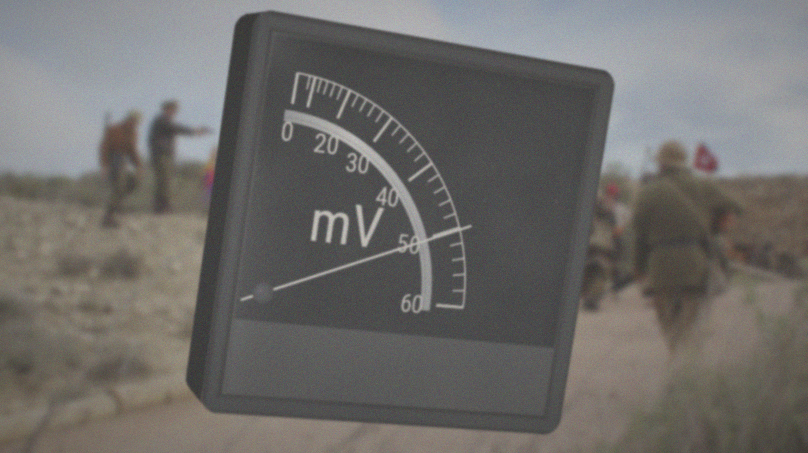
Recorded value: mV 50
